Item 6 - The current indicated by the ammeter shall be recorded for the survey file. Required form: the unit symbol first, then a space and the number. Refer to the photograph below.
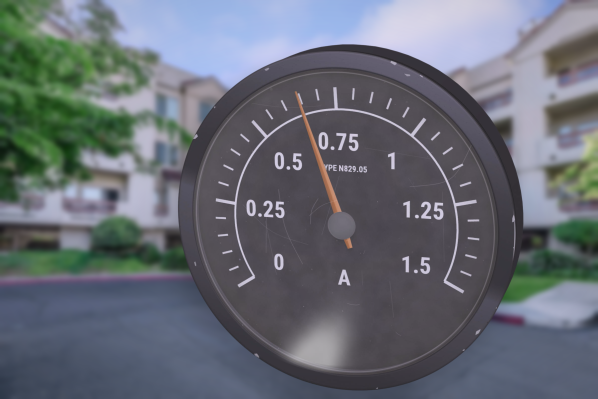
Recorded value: A 0.65
